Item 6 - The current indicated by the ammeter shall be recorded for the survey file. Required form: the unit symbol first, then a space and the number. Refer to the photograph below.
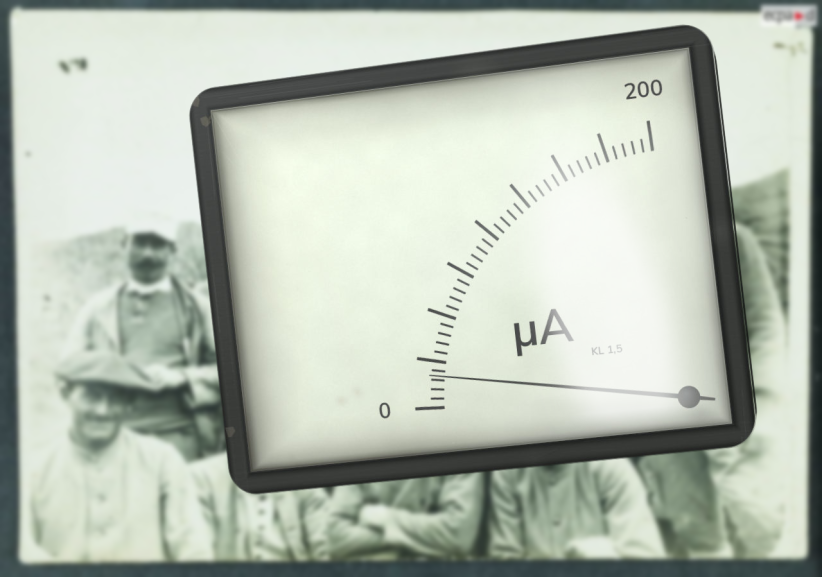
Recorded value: µA 17.5
